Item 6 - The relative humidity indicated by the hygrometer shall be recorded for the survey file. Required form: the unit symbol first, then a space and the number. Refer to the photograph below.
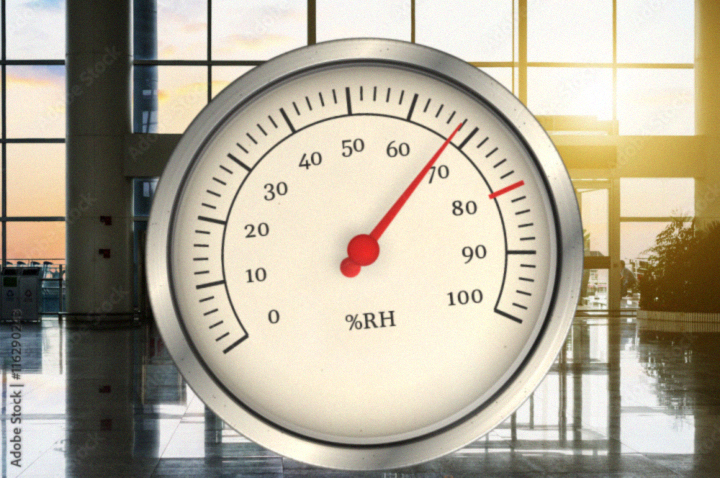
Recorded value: % 68
